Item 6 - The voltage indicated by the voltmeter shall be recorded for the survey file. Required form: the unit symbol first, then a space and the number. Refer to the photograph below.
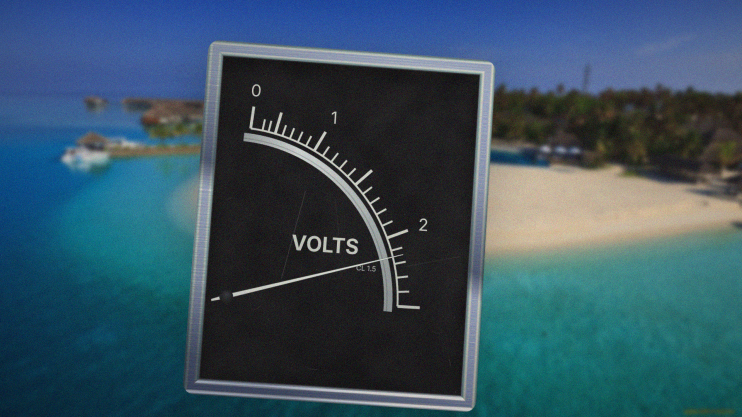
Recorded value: V 2.15
